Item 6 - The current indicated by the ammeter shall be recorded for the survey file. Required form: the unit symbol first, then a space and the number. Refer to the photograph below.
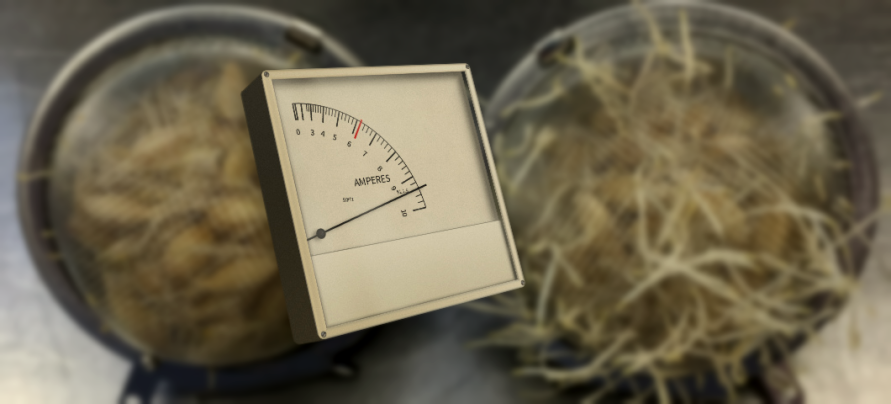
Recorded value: A 9.4
